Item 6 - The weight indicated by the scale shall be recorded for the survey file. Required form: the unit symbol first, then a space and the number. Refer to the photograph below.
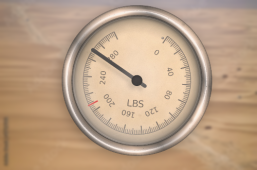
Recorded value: lb 270
